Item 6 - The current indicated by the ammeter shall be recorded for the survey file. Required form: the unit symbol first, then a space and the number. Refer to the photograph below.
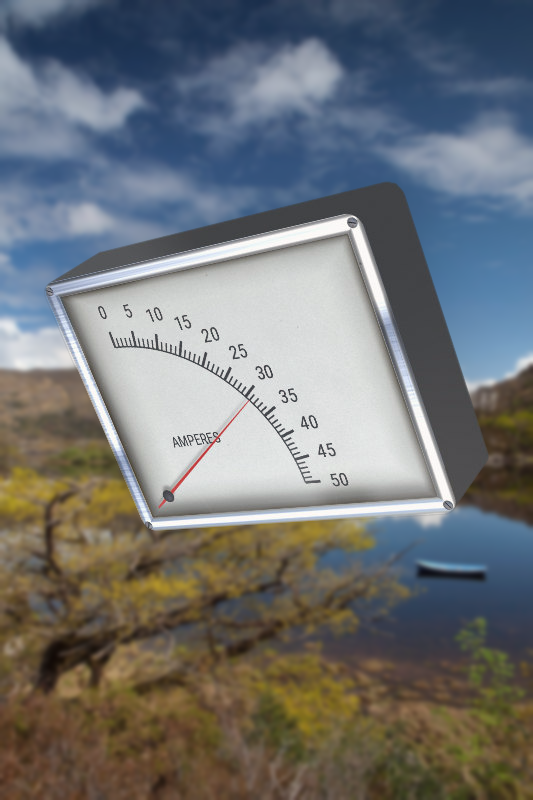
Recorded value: A 31
